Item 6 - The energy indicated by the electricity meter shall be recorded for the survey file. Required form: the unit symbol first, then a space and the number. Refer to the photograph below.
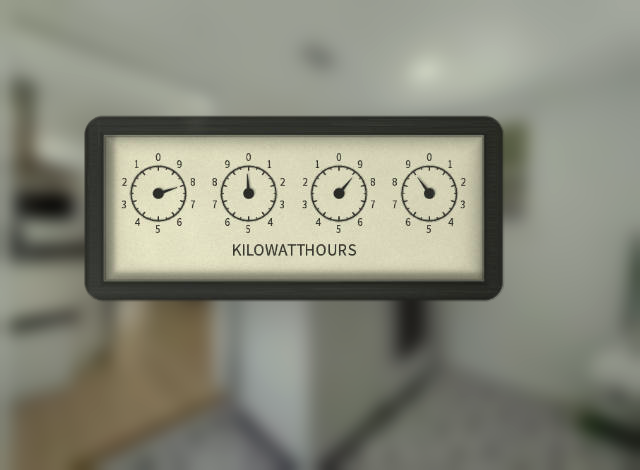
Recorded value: kWh 7989
